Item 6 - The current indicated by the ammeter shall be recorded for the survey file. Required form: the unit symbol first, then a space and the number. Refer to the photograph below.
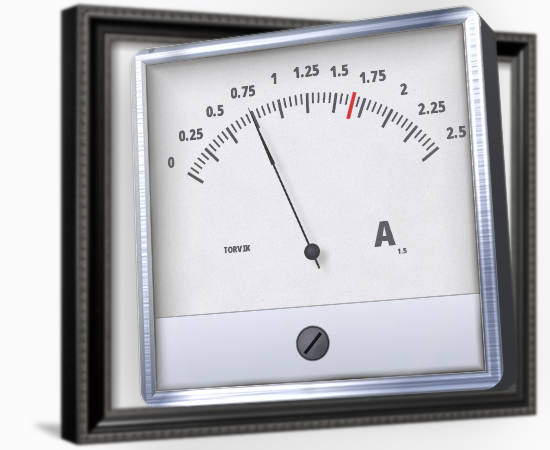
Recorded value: A 0.75
